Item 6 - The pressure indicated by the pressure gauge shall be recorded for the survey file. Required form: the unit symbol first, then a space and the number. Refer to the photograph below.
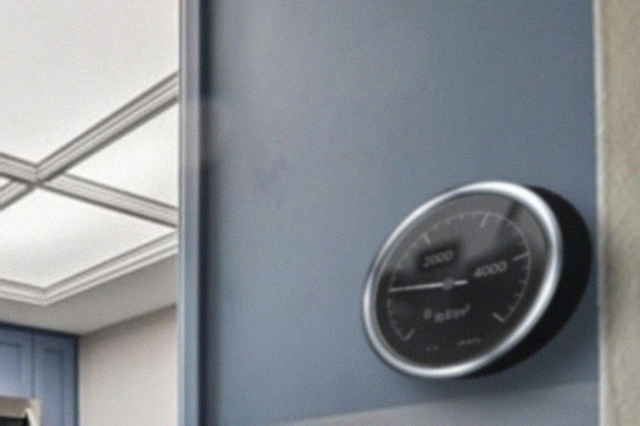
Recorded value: psi 1000
